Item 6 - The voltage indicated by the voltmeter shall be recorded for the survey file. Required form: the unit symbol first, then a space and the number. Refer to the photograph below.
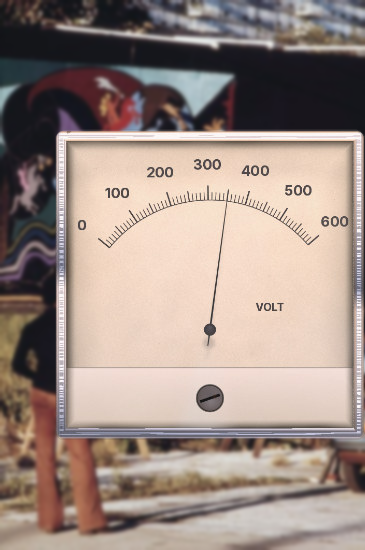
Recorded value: V 350
